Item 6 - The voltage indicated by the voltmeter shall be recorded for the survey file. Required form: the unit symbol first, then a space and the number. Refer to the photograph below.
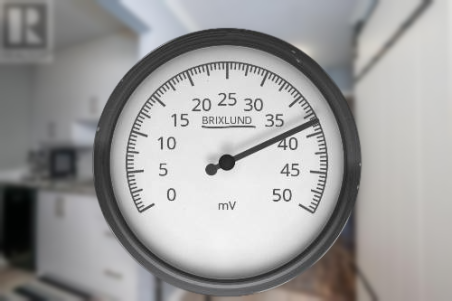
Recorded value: mV 38.5
